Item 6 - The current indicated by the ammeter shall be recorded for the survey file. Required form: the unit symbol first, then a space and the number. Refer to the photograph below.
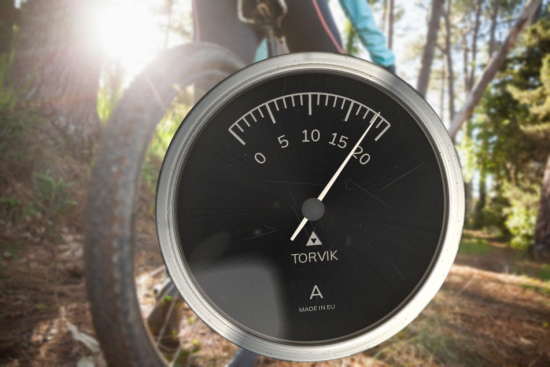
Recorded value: A 18
